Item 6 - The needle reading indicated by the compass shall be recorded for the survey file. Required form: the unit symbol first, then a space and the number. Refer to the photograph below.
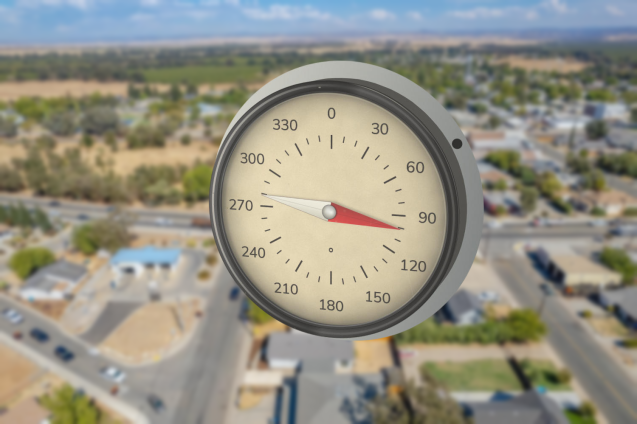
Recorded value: ° 100
